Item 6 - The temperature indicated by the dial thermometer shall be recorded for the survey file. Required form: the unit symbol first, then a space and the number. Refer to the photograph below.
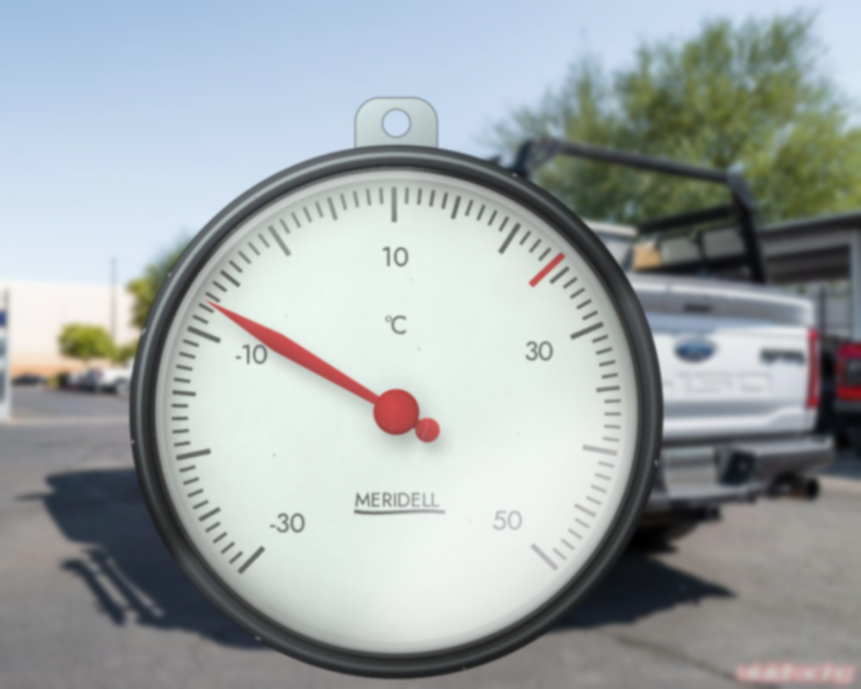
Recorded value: °C -7.5
